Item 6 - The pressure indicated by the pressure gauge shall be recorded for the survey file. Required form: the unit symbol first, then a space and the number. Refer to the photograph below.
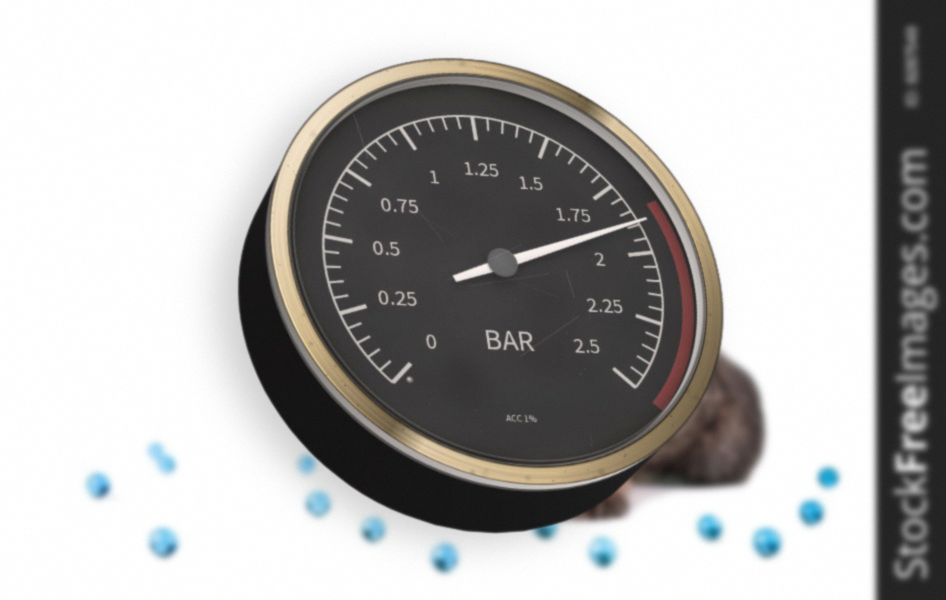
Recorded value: bar 1.9
